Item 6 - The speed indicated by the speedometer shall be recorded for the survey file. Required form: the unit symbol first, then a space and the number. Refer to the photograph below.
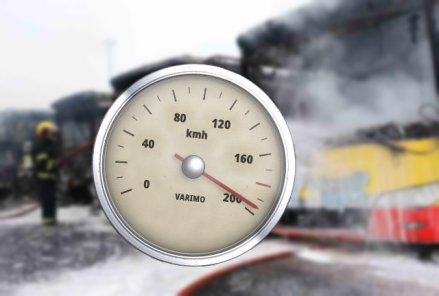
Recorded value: km/h 195
